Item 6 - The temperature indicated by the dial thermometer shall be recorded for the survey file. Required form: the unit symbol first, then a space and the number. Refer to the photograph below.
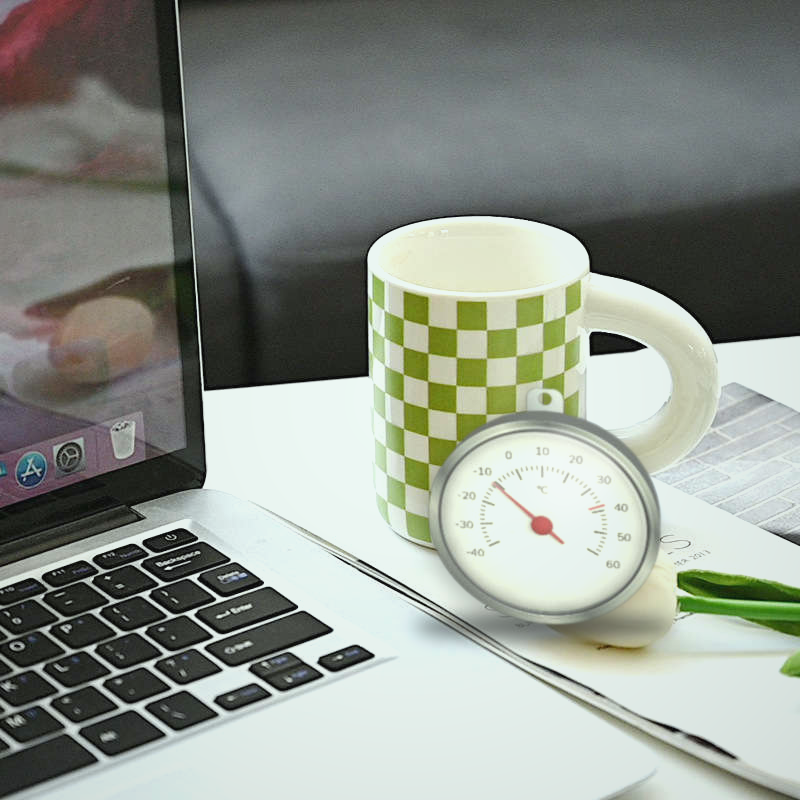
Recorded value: °C -10
